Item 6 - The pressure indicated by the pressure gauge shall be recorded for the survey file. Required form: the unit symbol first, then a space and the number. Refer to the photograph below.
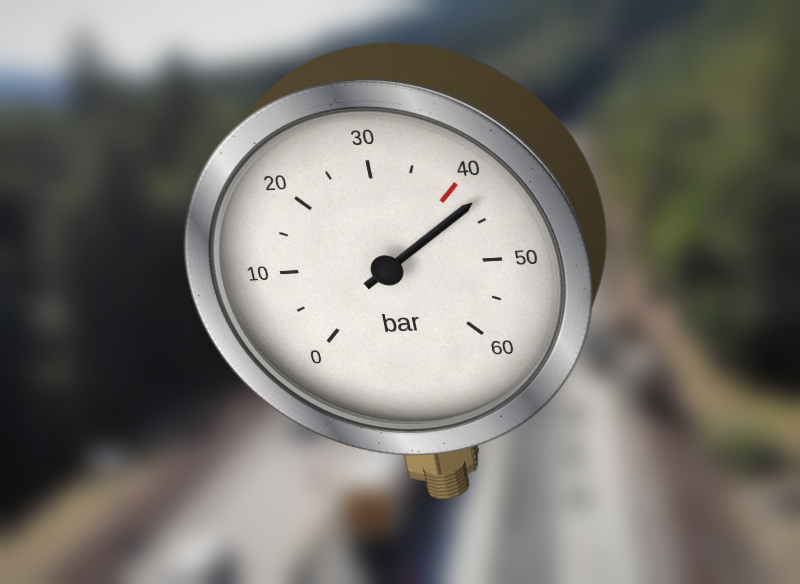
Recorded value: bar 42.5
